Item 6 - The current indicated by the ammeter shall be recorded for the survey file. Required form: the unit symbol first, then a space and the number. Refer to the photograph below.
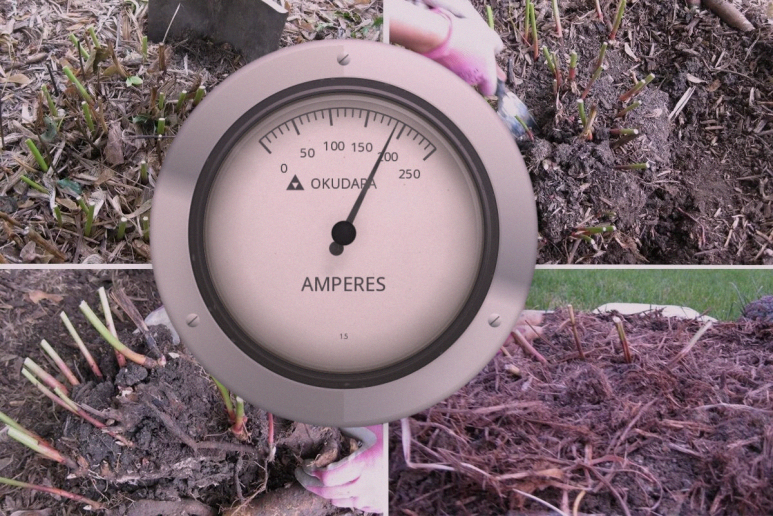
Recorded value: A 190
